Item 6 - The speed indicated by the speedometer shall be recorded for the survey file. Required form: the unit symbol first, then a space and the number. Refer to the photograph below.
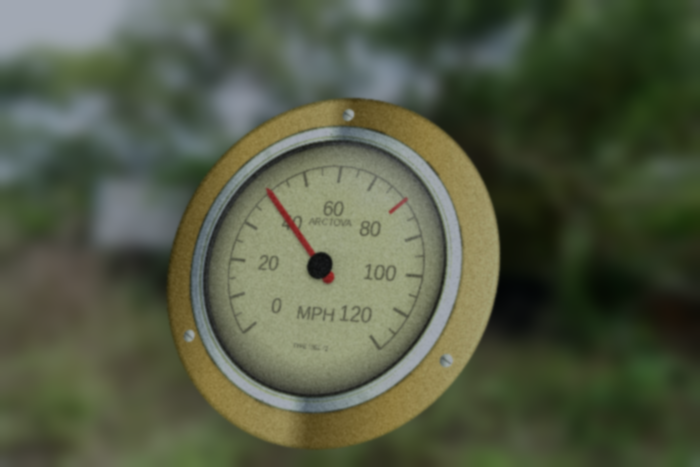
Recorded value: mph 40
